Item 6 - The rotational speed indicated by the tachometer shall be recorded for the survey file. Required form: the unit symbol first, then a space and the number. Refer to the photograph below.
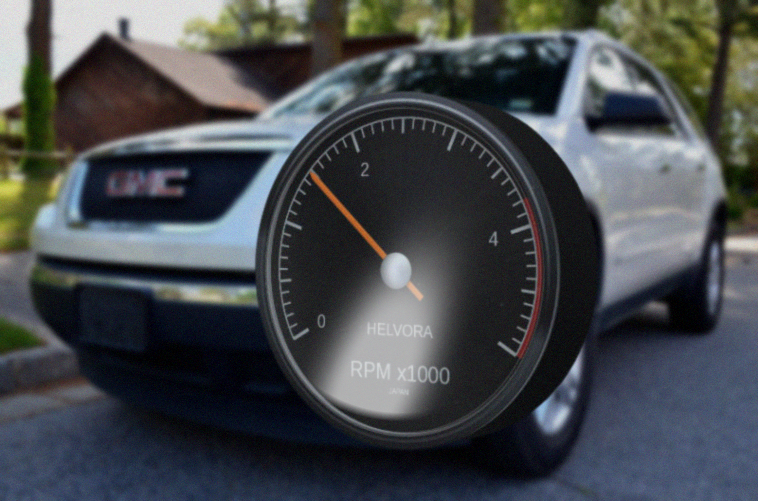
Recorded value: rpm 1500
